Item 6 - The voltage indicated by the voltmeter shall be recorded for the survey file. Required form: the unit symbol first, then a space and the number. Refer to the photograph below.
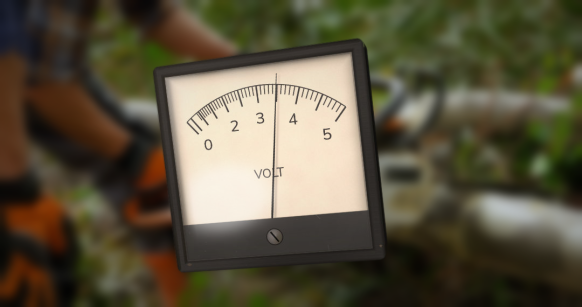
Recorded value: V 3.5
